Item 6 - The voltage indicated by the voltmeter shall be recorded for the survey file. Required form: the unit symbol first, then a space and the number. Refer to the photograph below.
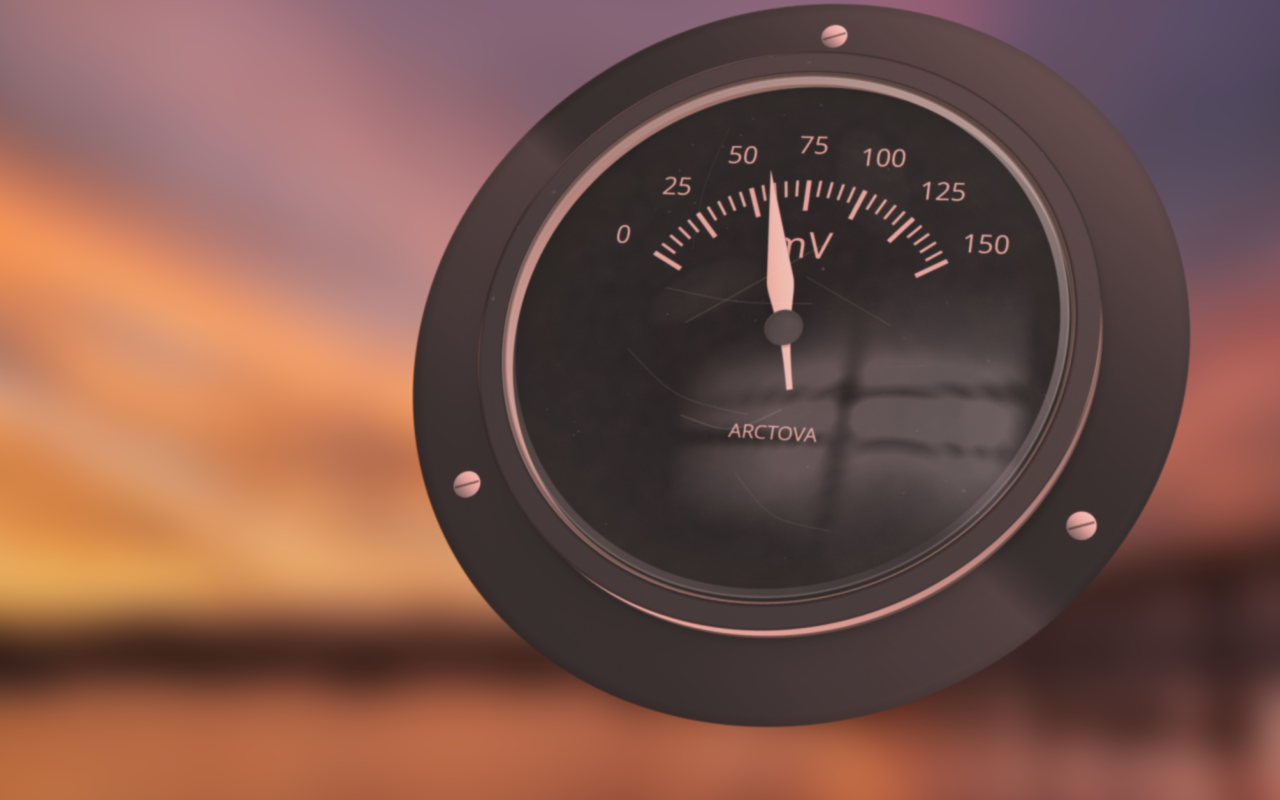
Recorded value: mV 60
